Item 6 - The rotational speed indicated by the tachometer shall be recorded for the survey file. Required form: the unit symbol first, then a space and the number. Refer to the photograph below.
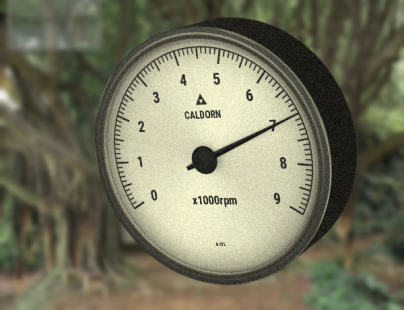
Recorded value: rpm 7000
